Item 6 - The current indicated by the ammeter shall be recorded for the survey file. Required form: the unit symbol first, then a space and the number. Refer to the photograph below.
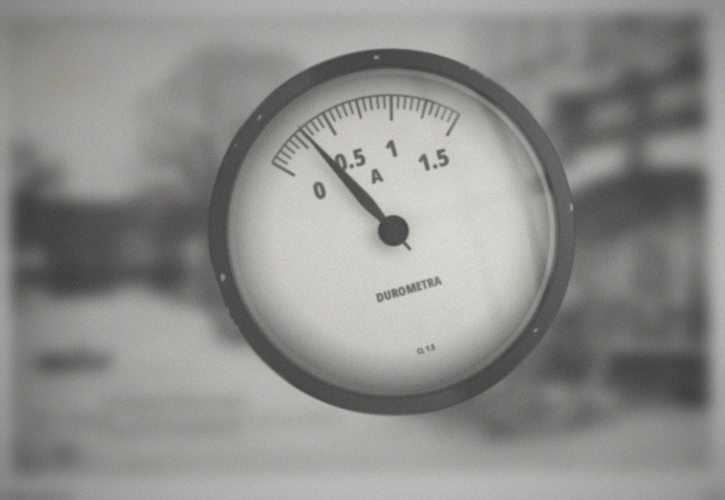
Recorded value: A 0.3
